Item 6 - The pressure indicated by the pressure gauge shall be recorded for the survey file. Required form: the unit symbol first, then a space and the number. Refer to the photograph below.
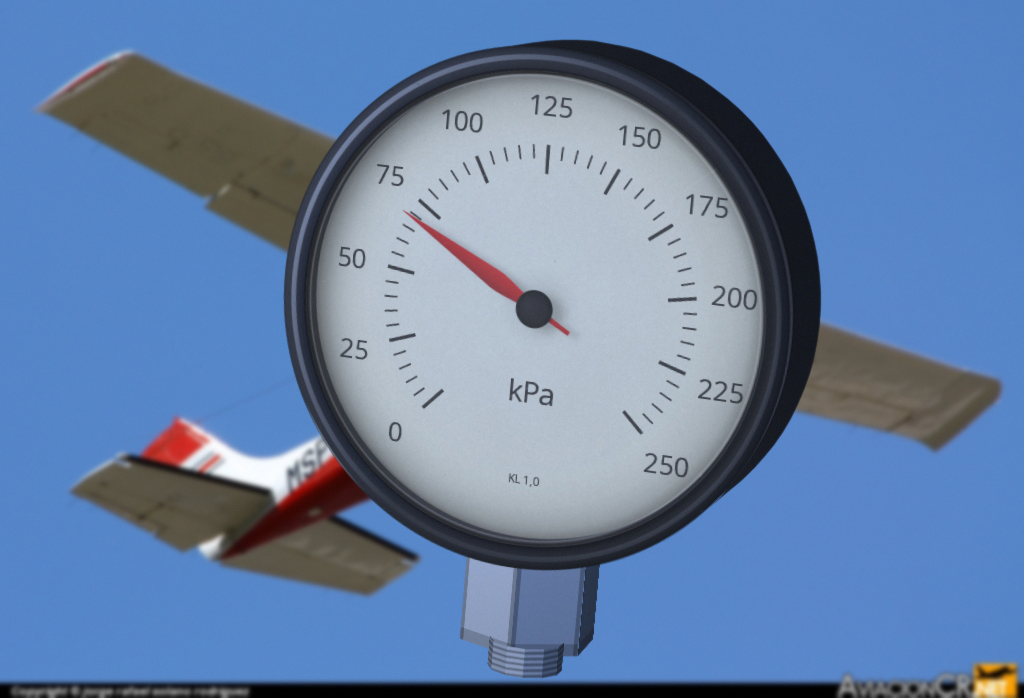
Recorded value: kPa 70
